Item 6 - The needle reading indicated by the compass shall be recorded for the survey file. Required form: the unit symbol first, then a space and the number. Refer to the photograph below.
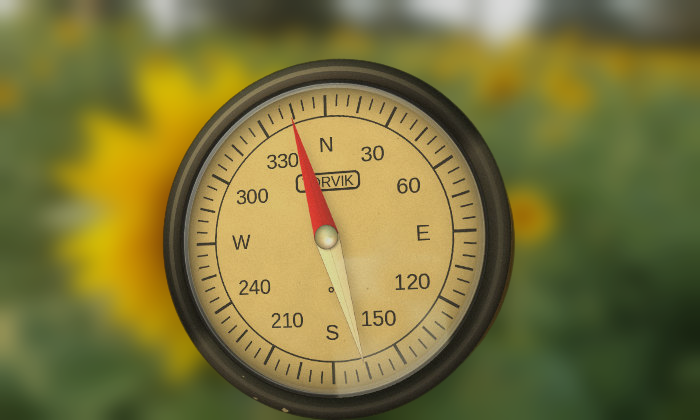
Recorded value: ° 345
